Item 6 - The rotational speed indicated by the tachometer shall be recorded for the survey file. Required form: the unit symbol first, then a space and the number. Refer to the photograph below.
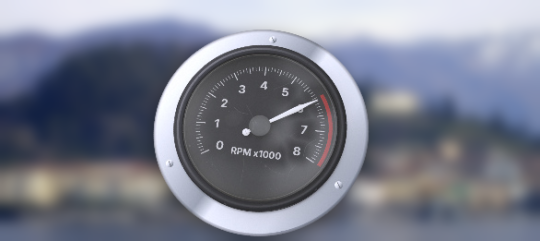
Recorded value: rpm 6000
